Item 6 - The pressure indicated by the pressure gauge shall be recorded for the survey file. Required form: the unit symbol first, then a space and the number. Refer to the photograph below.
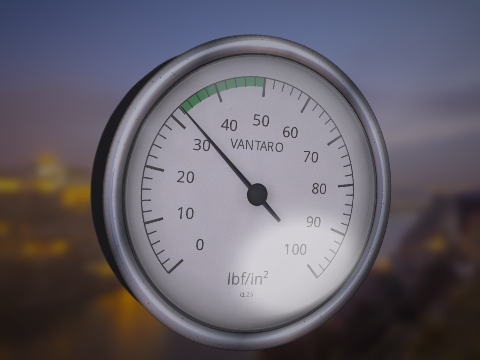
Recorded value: psi 32
